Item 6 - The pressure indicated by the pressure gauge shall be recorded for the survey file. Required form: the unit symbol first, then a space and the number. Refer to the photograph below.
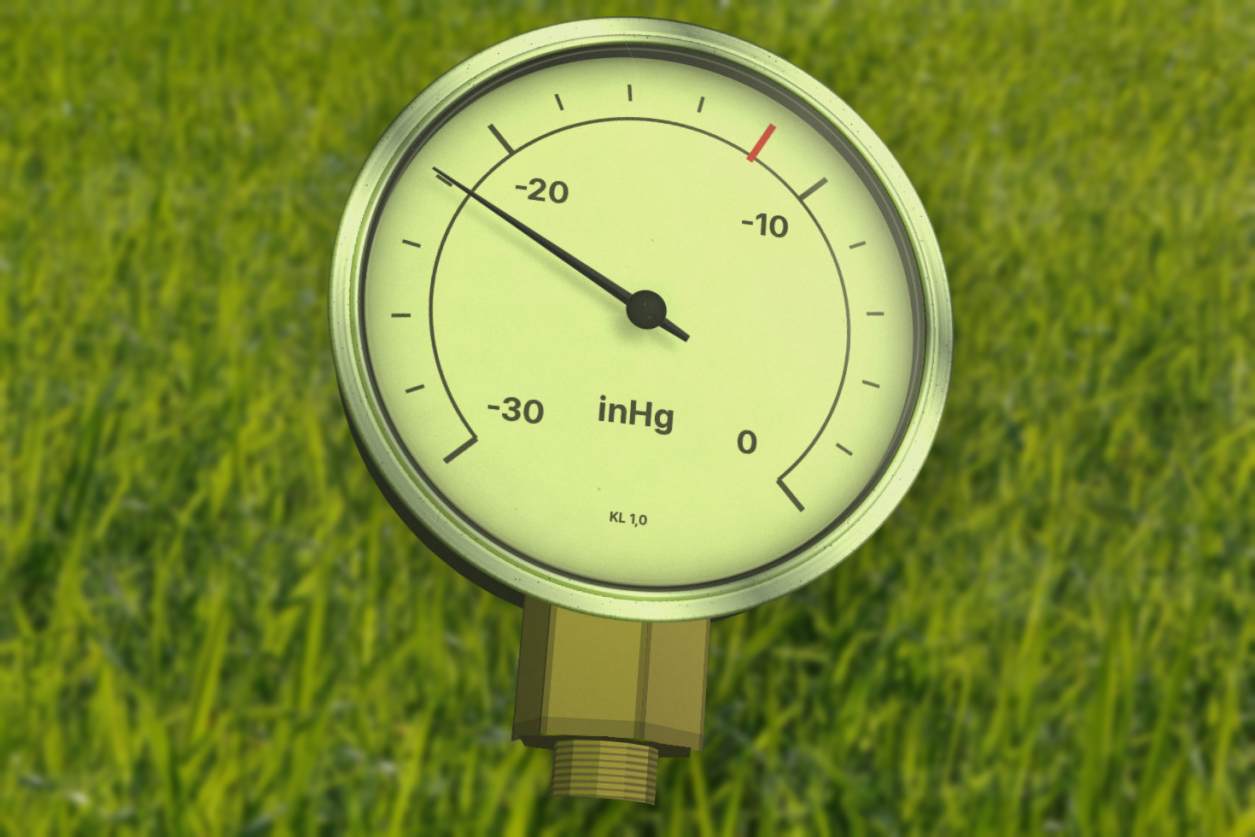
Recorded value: inHg -22
